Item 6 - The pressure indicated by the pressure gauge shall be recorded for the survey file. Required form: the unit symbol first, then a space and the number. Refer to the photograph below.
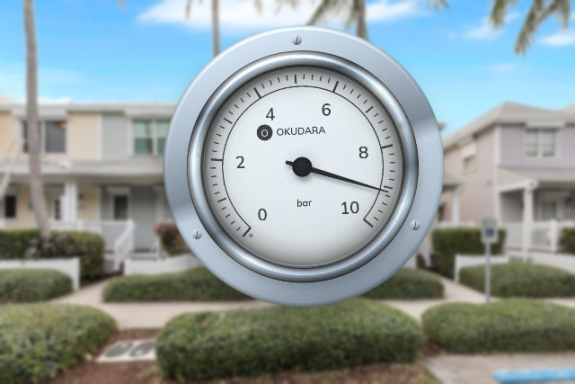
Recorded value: bar 9.1
